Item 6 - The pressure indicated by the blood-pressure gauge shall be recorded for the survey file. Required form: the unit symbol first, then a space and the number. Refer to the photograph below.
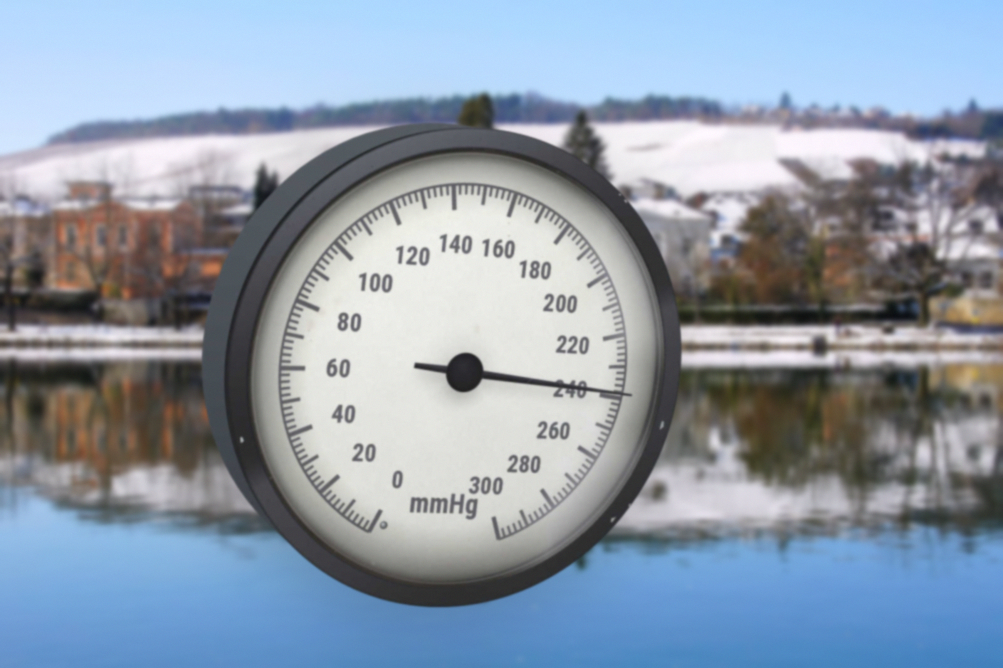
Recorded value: mmHg 238
